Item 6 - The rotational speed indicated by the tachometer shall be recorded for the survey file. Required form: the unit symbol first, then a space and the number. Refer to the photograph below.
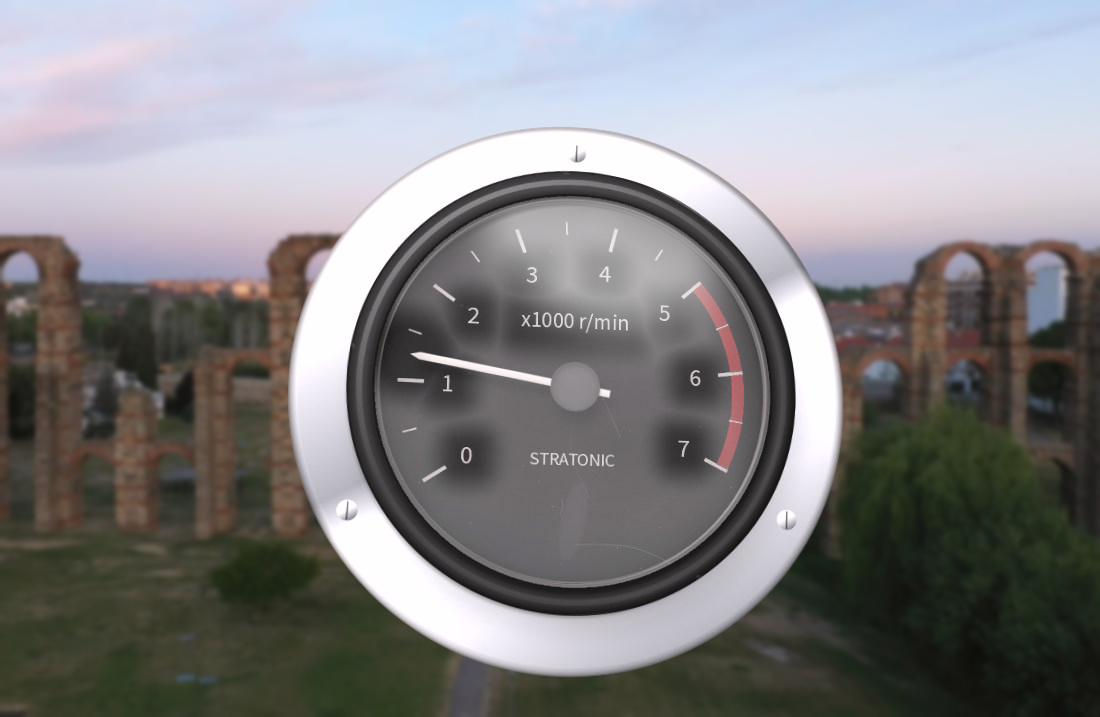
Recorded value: rpm 1250
